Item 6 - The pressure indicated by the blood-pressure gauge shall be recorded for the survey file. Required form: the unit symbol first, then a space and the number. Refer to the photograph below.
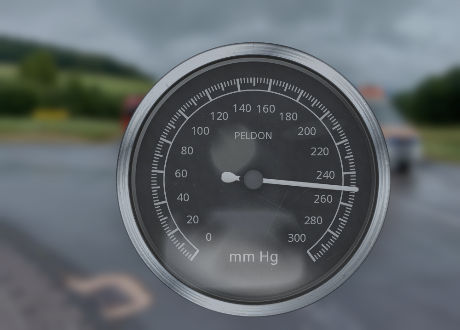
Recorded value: mmHg 250
